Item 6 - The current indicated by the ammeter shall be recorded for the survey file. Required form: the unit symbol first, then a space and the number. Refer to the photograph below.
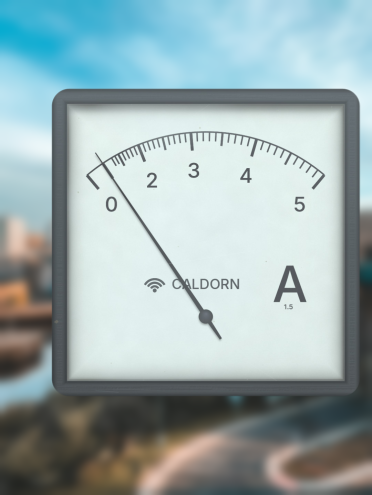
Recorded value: A 1
